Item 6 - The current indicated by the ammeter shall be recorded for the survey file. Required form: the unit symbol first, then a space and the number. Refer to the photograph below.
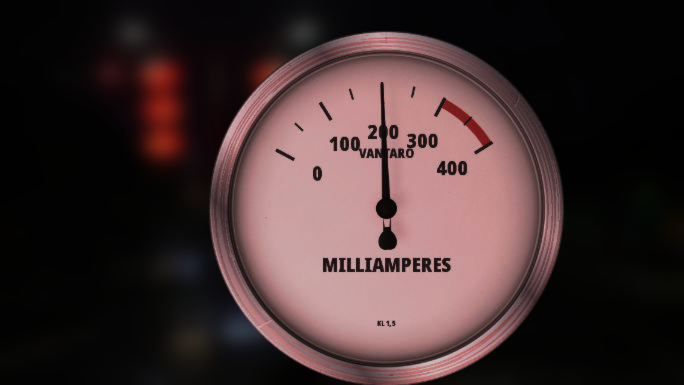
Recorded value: mA 200
